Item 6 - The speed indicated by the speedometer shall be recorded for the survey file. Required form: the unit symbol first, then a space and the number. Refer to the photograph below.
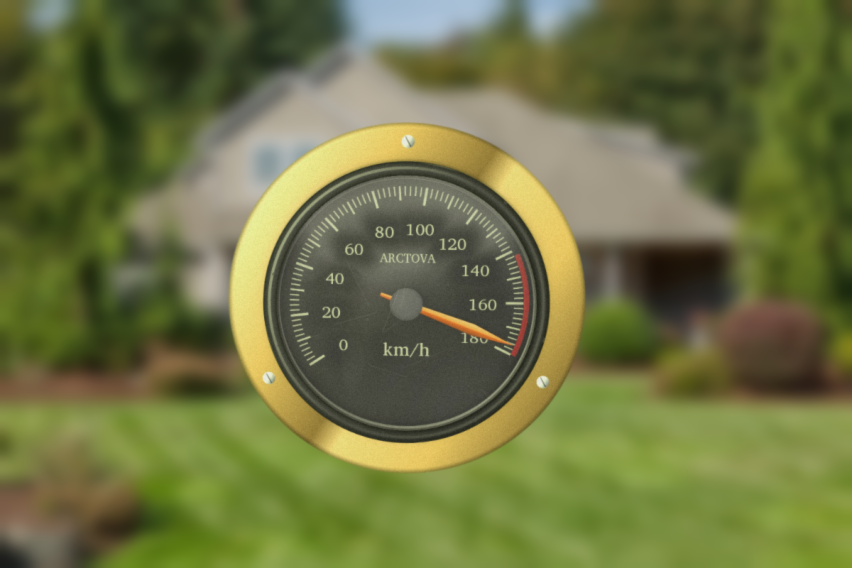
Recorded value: km/h 176
